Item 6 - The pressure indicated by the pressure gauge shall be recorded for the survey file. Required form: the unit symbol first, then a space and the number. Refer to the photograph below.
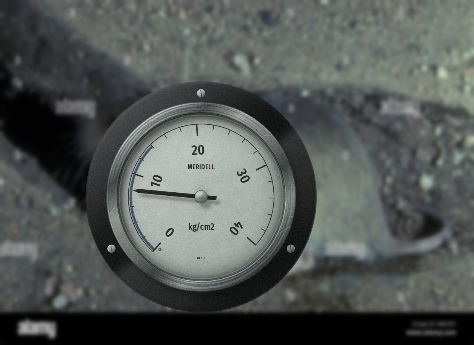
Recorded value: kg/cm² 8
